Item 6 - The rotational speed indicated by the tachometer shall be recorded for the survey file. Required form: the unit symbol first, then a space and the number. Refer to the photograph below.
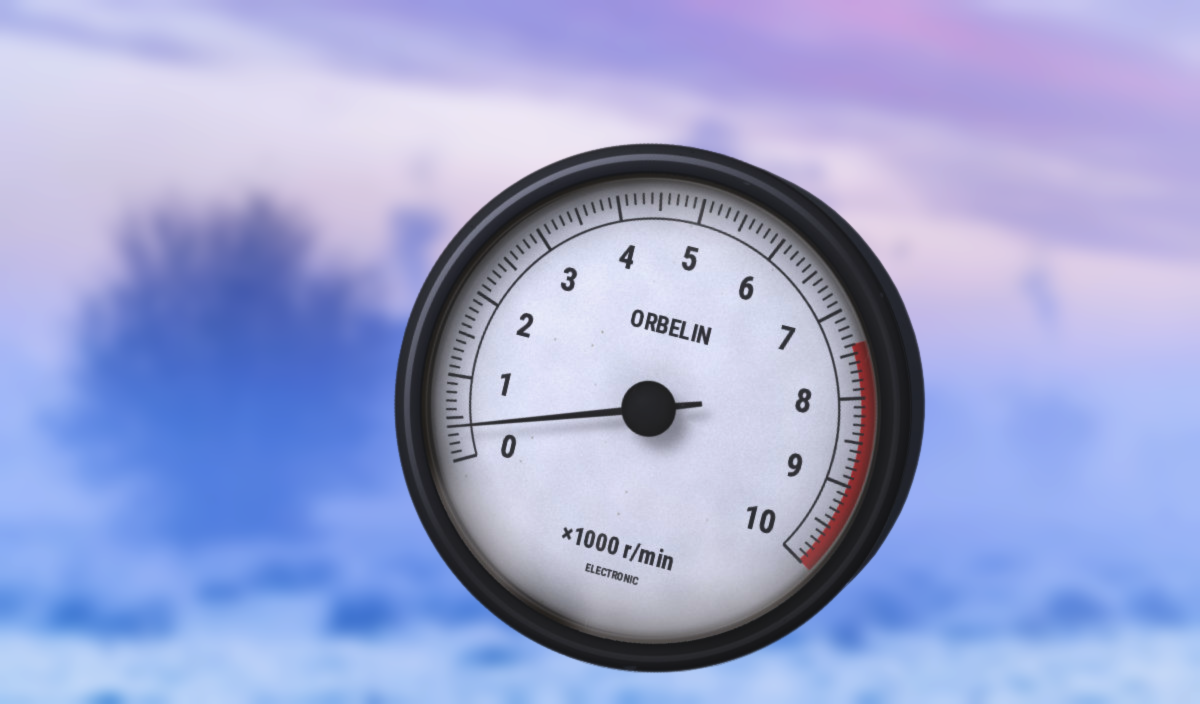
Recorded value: rpm 400
